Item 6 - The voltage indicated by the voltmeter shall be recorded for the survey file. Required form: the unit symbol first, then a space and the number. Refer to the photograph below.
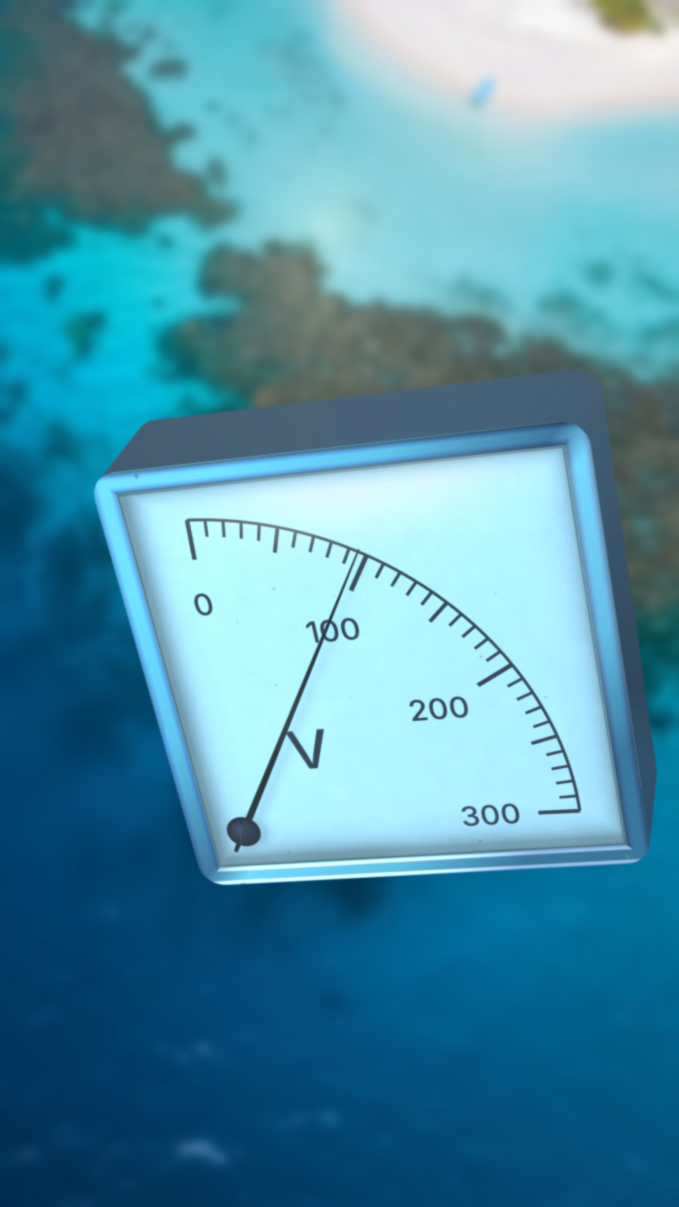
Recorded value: V 95
